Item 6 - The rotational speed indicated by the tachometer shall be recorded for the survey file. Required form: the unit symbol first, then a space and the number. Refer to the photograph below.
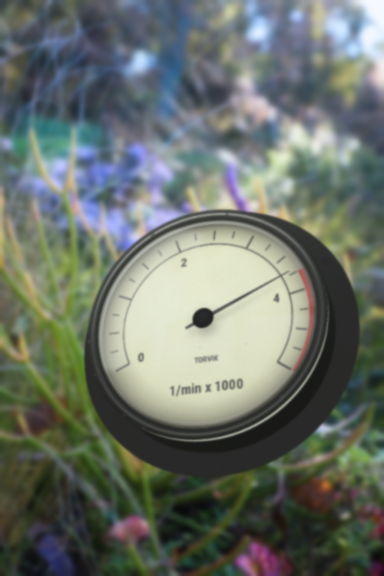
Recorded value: rpm 3750
